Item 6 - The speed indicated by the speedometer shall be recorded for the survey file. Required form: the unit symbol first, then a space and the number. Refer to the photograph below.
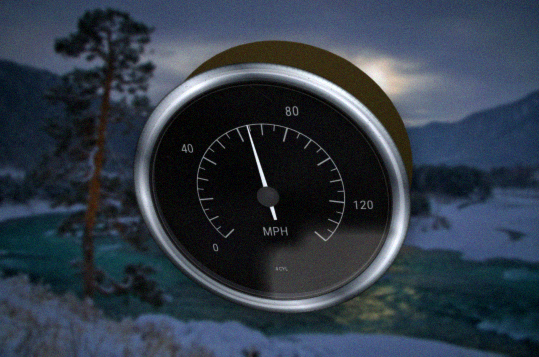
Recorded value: mph 65
